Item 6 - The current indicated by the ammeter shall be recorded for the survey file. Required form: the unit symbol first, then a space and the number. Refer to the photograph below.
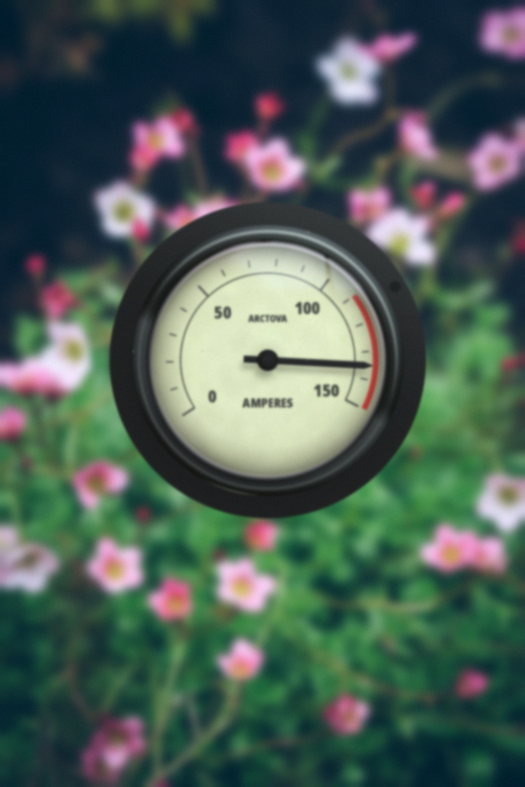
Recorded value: A 135
